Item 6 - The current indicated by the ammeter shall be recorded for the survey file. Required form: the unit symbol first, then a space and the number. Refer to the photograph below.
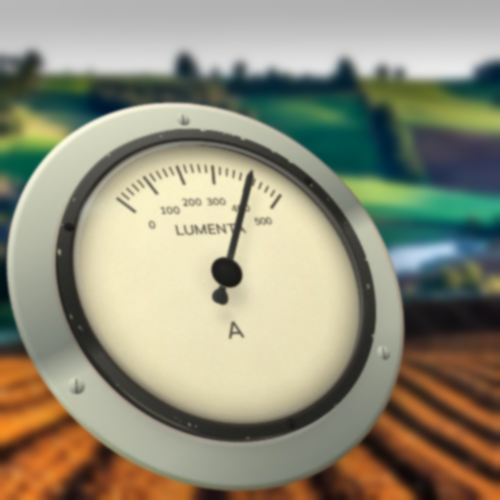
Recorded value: A 400
